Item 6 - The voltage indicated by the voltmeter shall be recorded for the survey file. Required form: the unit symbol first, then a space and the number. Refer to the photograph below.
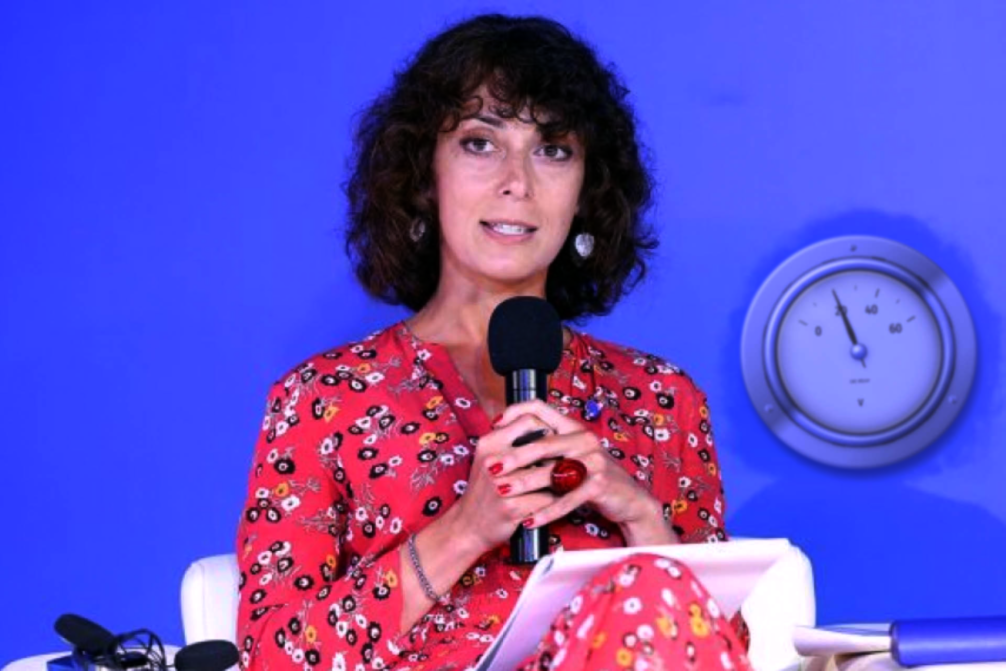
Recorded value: V 20
